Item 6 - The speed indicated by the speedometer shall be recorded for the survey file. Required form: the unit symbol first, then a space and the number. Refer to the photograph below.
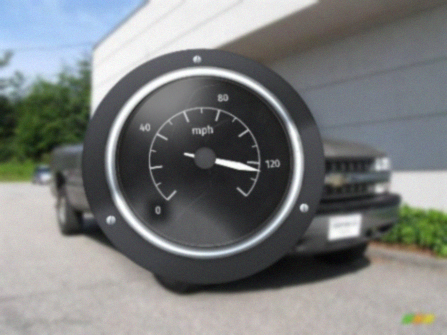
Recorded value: mph 125
